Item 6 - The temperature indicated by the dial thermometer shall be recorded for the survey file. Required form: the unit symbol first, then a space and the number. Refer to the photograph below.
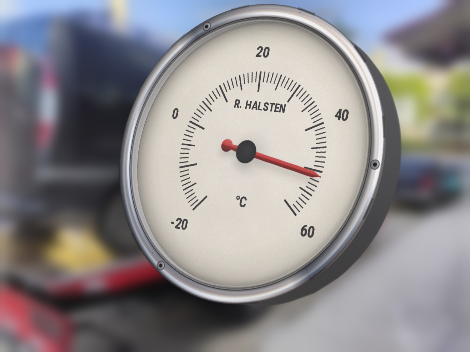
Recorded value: °C 51
